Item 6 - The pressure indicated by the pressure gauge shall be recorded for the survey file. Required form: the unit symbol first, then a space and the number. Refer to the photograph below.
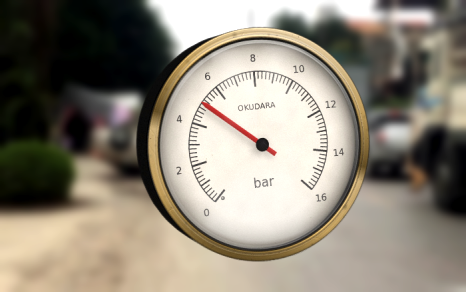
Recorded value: bar 5
